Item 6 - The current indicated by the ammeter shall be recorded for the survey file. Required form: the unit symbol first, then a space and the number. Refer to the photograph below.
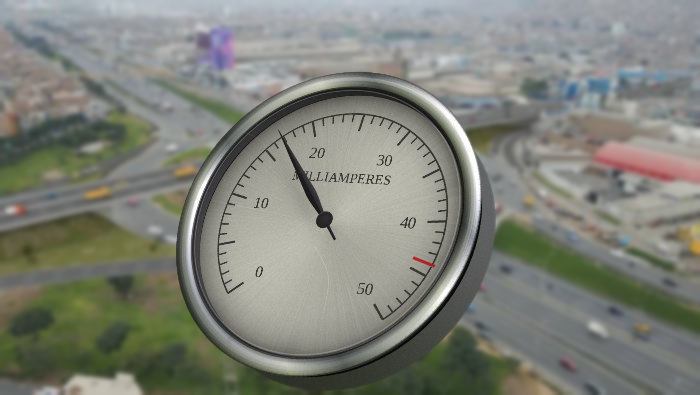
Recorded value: mA 17
